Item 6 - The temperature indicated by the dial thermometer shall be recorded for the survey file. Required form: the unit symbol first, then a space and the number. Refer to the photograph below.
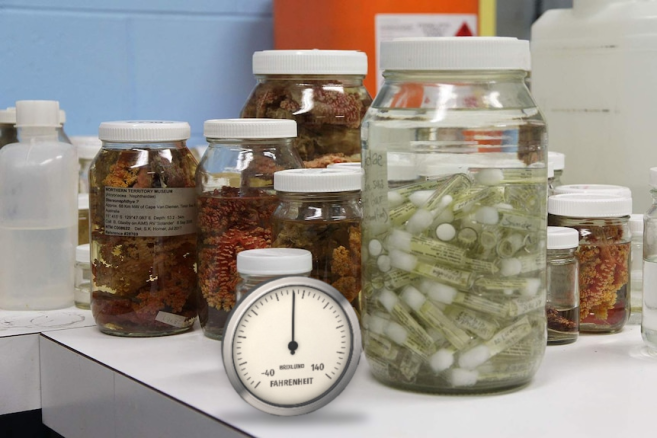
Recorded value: °F 52
